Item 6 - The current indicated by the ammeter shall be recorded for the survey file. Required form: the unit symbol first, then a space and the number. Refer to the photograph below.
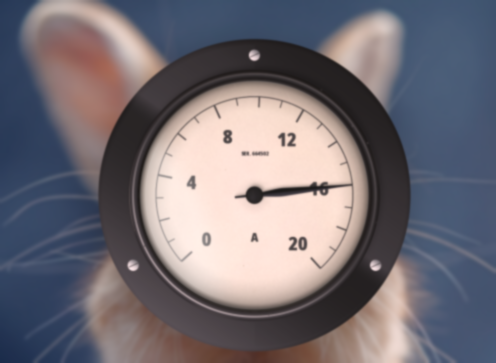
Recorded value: A 16
